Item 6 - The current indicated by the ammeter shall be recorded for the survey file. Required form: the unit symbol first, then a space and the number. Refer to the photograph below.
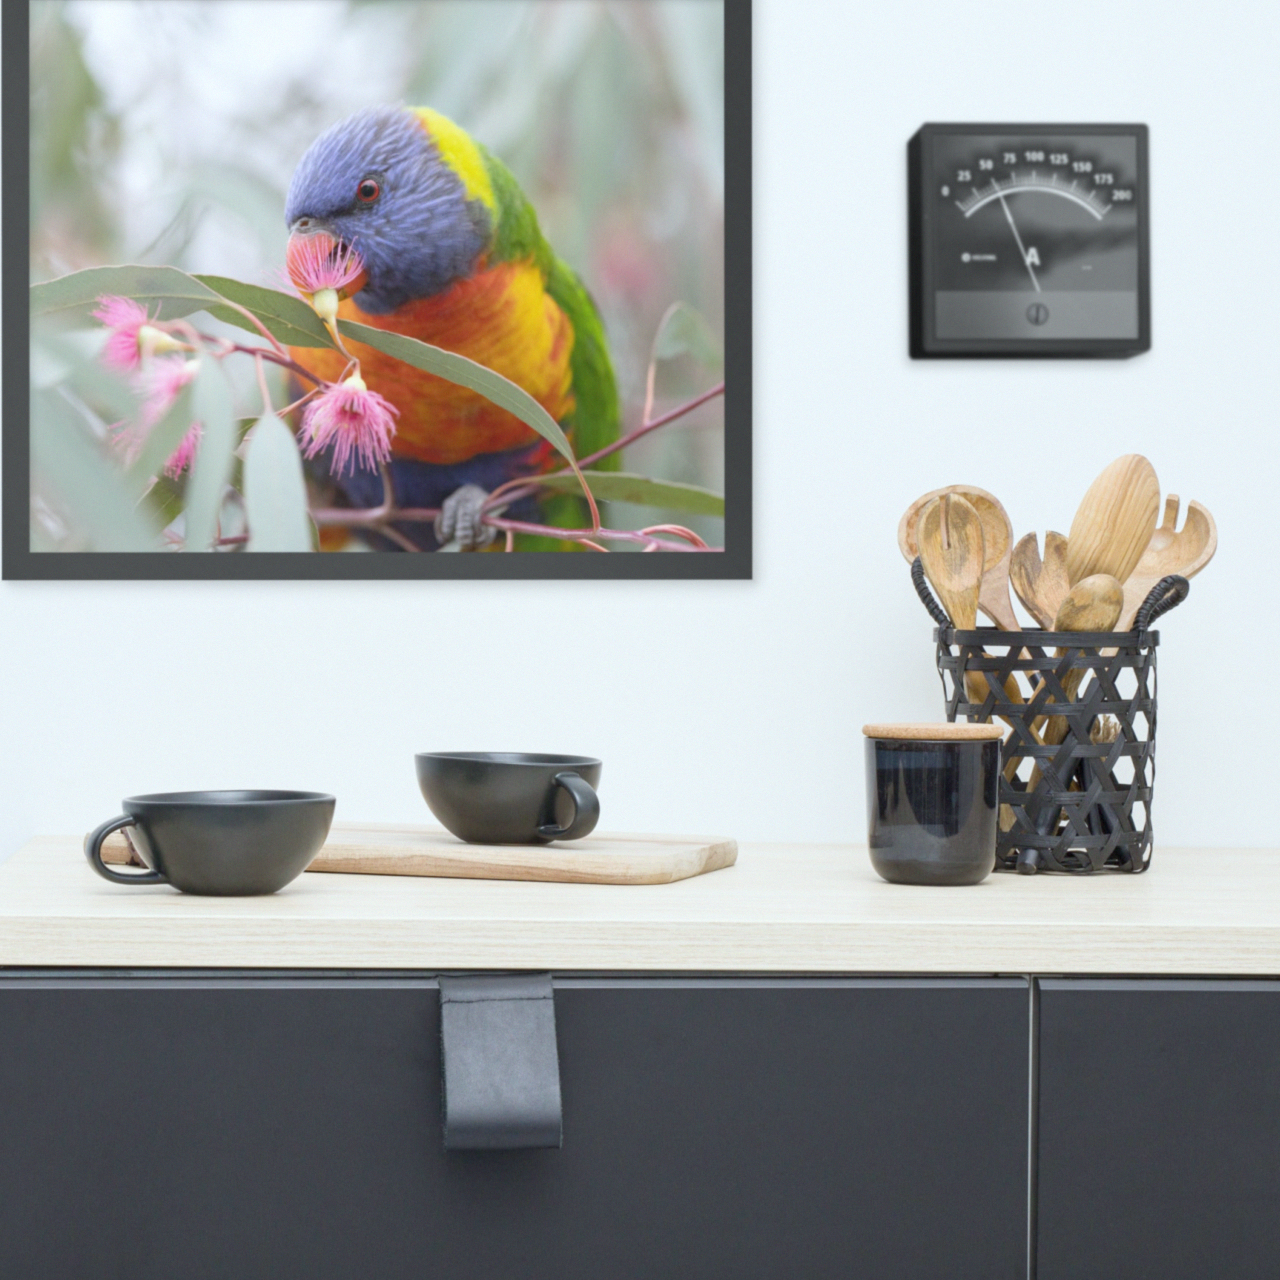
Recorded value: A 50
